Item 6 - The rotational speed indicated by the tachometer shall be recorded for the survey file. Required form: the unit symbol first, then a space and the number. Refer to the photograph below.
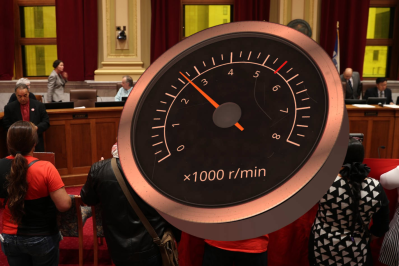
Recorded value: rpm 2625
